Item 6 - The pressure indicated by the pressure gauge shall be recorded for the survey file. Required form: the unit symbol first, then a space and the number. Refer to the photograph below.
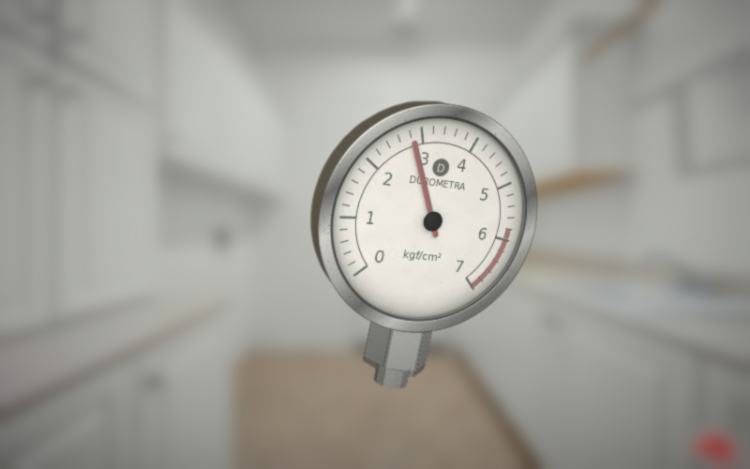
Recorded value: kg/cm² 2.8
